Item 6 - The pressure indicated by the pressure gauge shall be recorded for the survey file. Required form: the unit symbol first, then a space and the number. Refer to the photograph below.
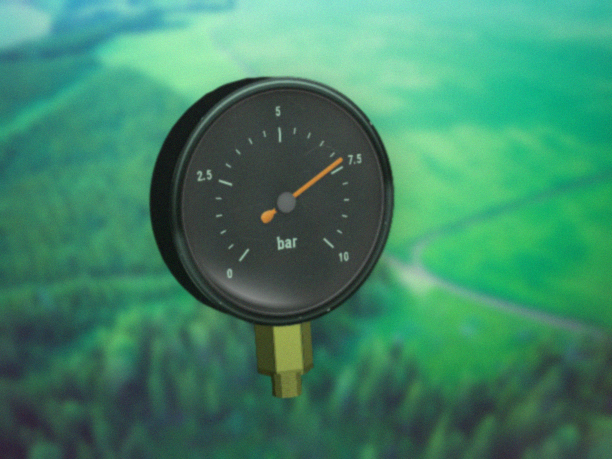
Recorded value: bar 7.25
